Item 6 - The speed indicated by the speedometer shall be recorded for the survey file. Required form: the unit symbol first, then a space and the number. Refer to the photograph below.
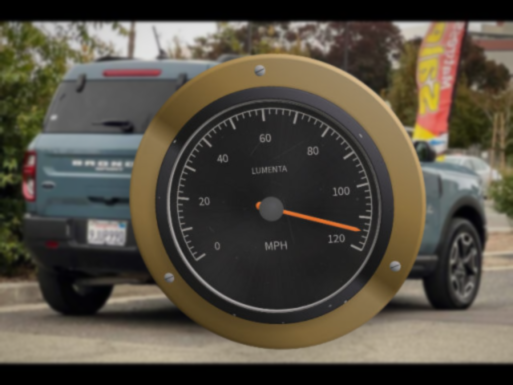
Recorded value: mph 114
